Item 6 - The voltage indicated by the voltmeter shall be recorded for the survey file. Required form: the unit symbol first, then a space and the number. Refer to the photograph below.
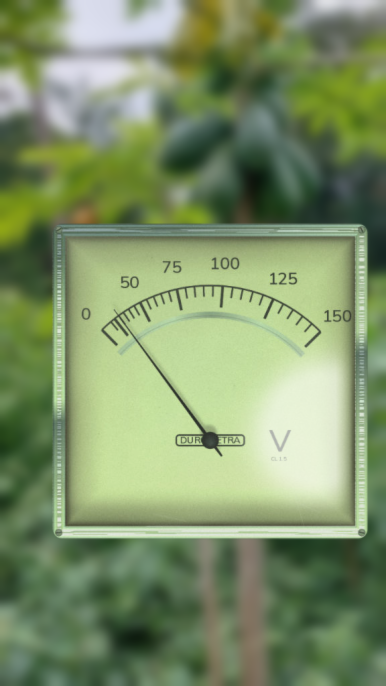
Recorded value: V 30
